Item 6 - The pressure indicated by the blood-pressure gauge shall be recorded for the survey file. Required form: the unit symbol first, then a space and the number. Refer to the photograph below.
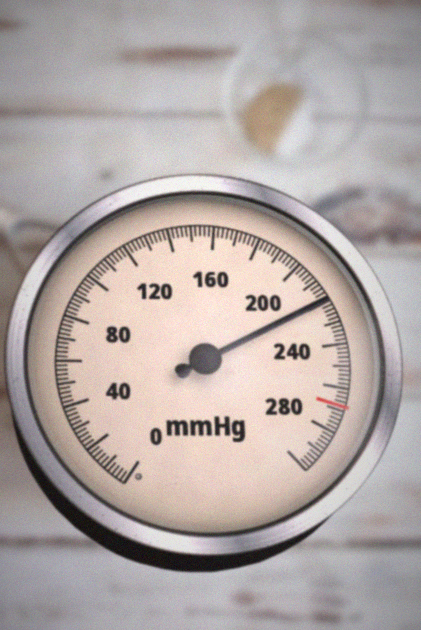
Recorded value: mmHg 220
